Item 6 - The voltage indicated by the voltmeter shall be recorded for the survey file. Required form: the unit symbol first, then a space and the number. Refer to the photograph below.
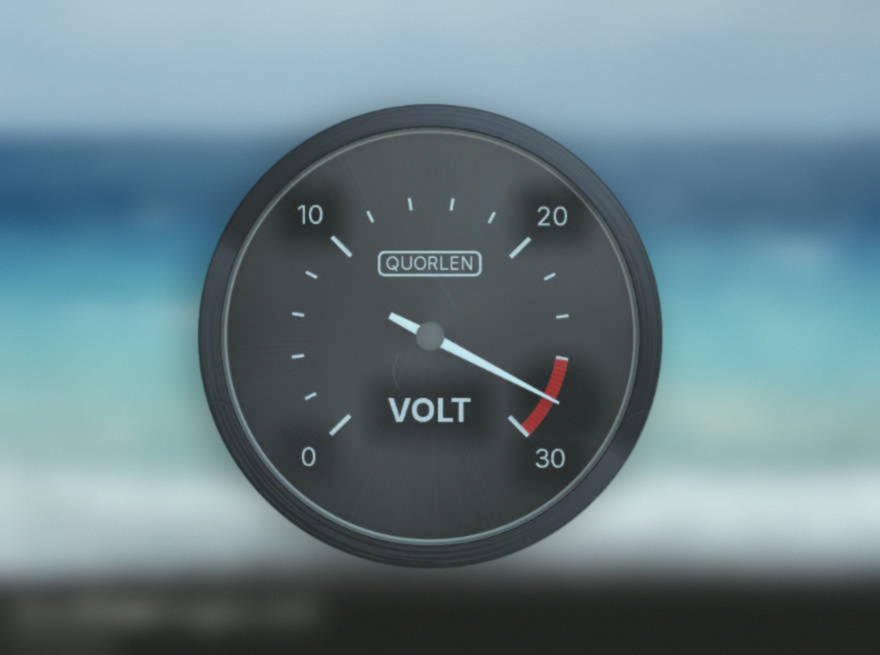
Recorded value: V 28
